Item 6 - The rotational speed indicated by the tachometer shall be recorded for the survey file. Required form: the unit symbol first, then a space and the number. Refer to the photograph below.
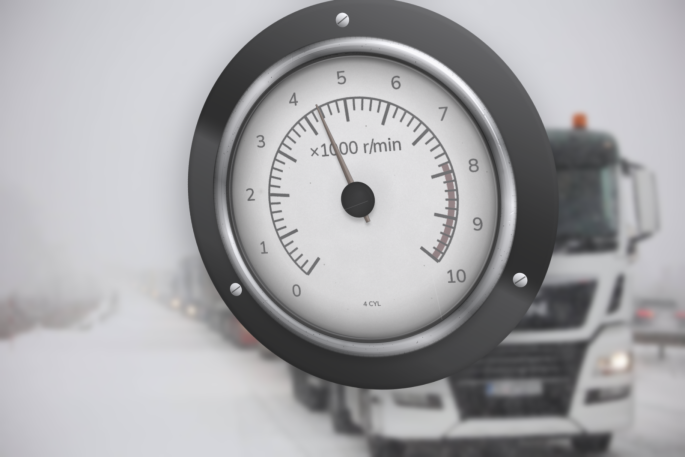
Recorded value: rpm 4400
